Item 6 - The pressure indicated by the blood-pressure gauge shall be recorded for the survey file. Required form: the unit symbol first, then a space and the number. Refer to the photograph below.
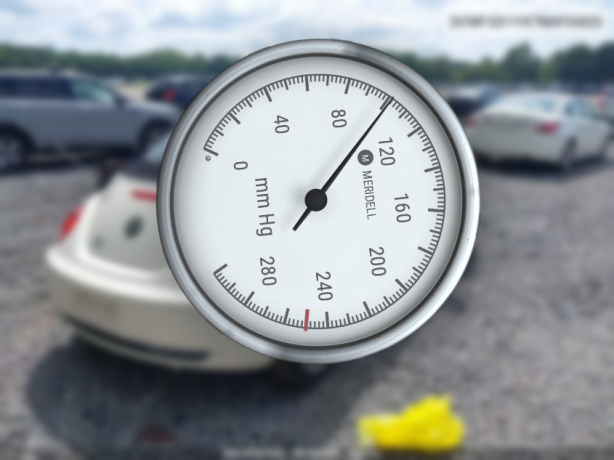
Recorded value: mmHg 102
